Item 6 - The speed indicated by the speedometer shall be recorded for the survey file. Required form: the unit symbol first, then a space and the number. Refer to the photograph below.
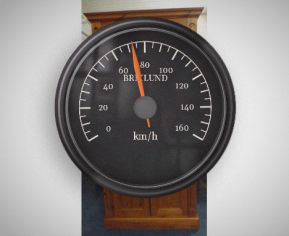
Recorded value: km/h 72.5
